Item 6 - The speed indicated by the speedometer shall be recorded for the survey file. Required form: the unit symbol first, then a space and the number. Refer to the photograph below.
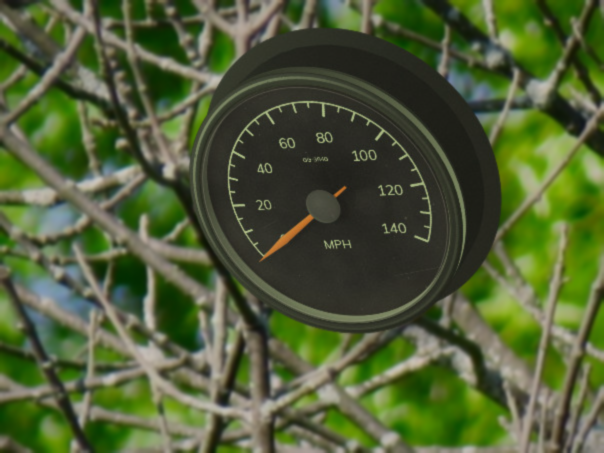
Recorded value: mph 0
